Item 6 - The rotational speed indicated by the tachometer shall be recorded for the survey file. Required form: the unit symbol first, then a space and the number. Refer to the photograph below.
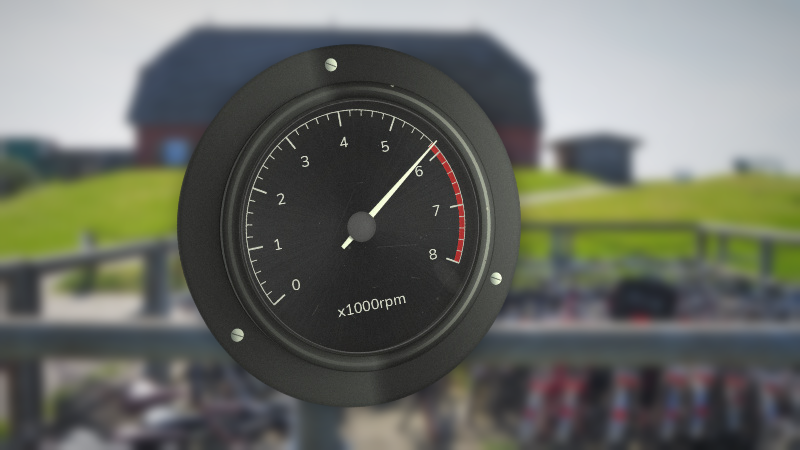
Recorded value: rpm 5800
